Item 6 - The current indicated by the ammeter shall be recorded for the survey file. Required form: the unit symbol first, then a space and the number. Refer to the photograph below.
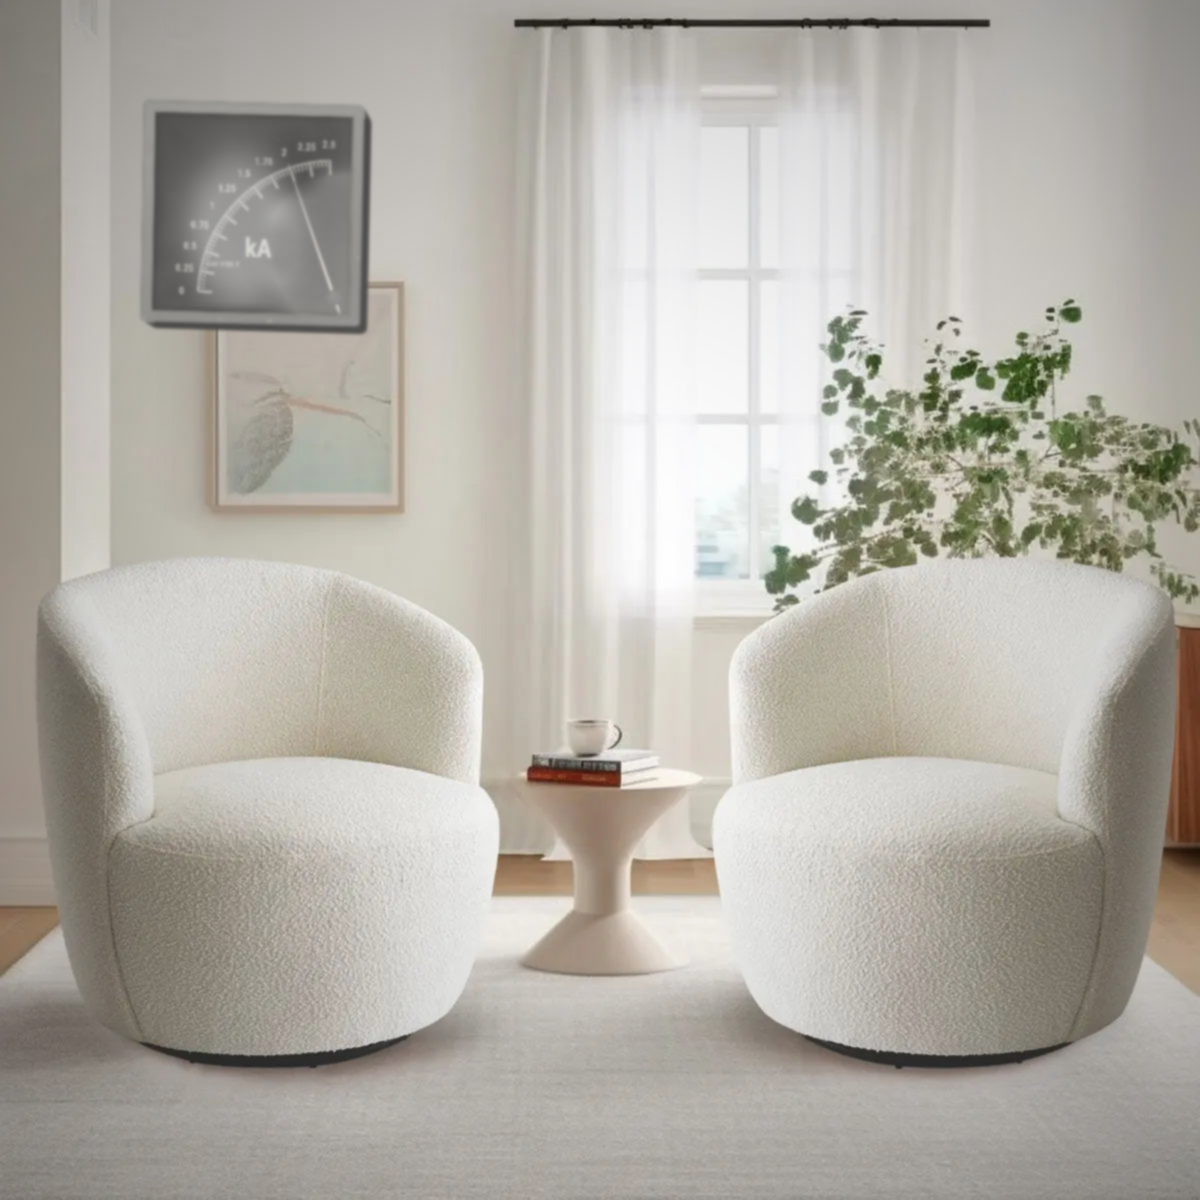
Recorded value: kA 2
